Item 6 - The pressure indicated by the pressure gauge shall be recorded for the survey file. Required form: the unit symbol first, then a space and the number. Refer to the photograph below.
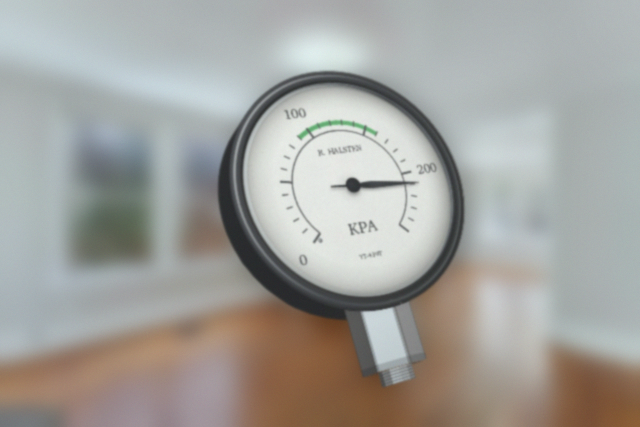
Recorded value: kPa 210
